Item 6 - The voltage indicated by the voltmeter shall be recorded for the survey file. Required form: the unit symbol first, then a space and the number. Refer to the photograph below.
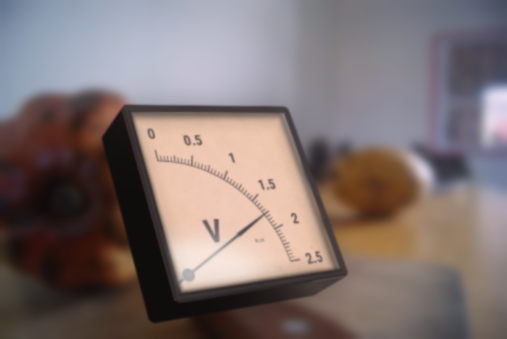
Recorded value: V 1.75
